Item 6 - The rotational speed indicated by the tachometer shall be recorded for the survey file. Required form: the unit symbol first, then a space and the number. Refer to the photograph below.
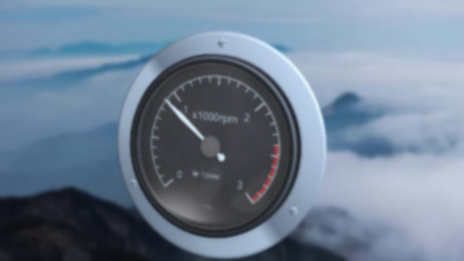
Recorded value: rpm 900
